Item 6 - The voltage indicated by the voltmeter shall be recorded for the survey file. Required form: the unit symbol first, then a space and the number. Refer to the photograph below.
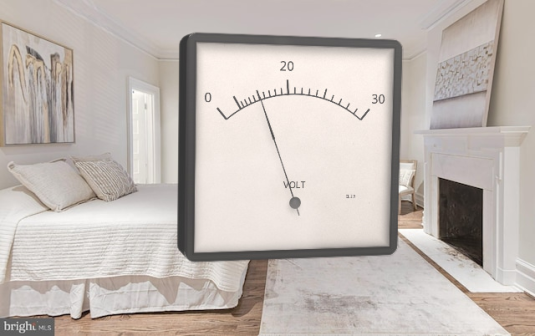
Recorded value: V 15
